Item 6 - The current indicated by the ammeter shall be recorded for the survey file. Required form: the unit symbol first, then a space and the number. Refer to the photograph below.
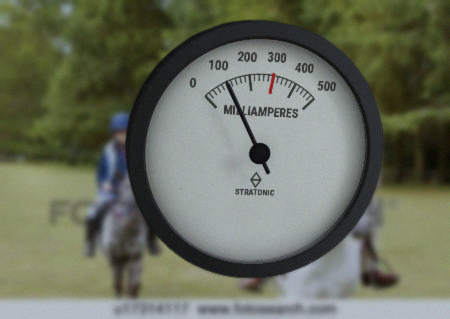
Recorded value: mA 100
